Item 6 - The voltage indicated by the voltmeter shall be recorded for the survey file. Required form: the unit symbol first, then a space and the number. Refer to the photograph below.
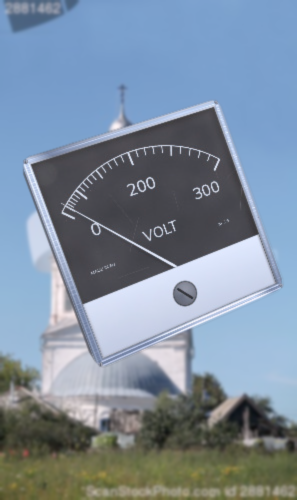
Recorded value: V 50
